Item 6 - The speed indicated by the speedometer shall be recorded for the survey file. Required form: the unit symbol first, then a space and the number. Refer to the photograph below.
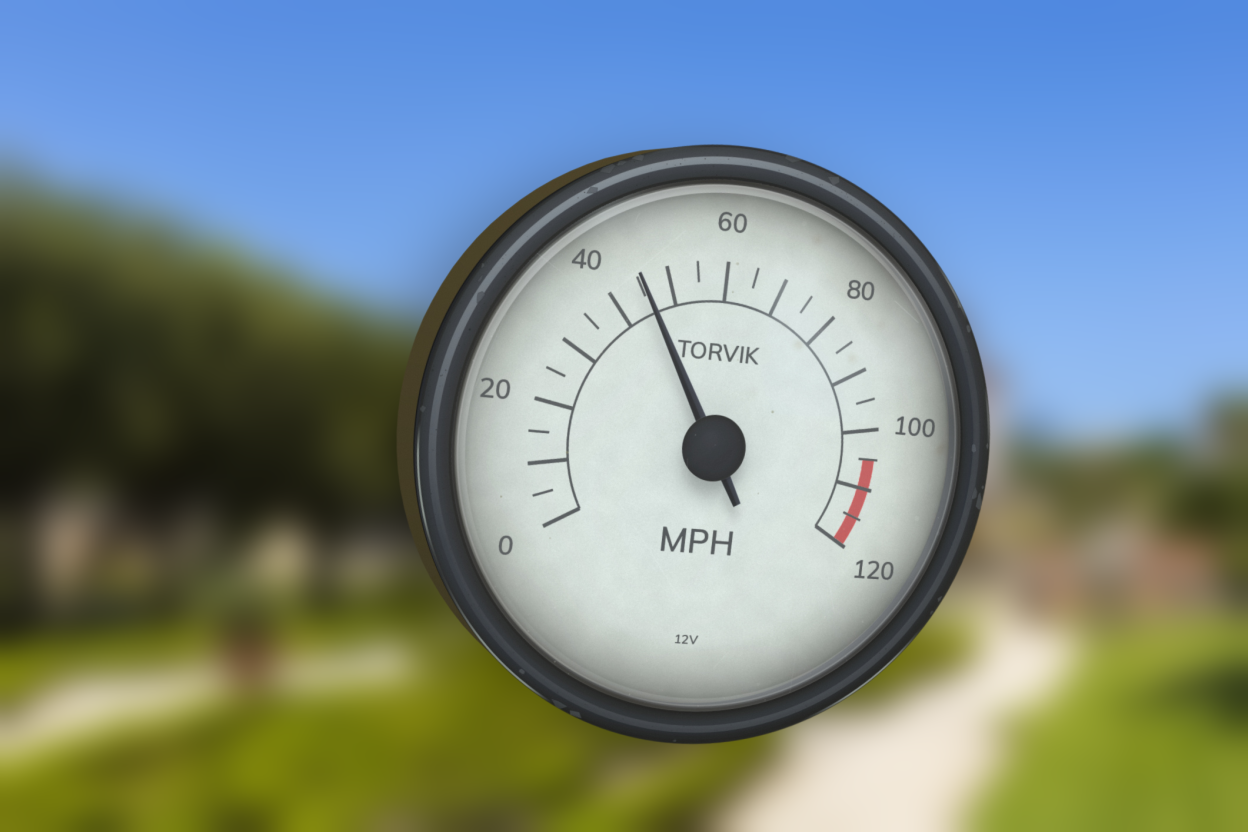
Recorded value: mph 45
